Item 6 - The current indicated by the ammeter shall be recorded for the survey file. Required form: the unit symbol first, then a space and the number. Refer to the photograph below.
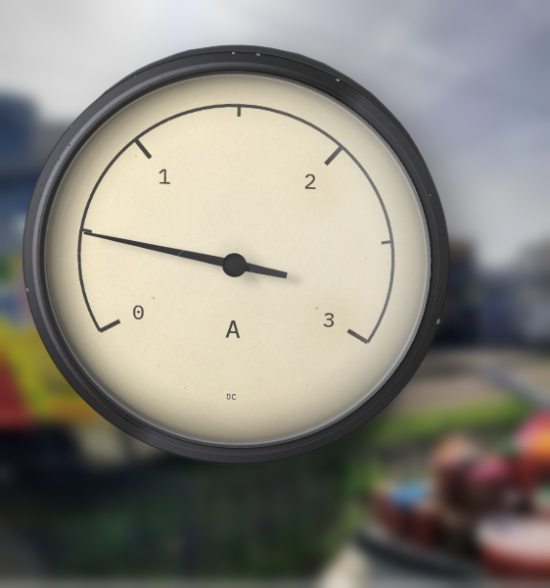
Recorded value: A 0.5
